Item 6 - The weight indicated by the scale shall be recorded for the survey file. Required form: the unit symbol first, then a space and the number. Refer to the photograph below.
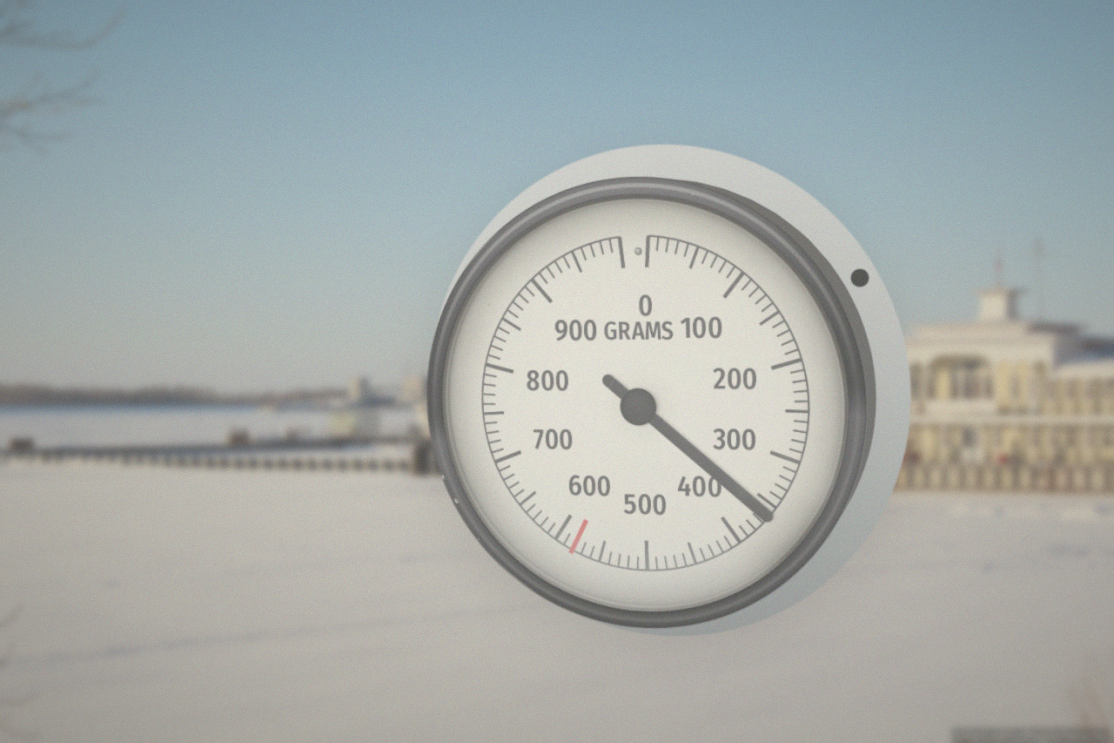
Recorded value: g 360
